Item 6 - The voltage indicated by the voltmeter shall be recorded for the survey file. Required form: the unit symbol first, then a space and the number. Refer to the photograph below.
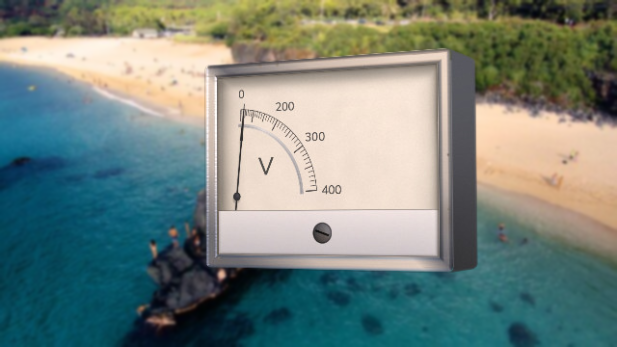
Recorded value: V 50
